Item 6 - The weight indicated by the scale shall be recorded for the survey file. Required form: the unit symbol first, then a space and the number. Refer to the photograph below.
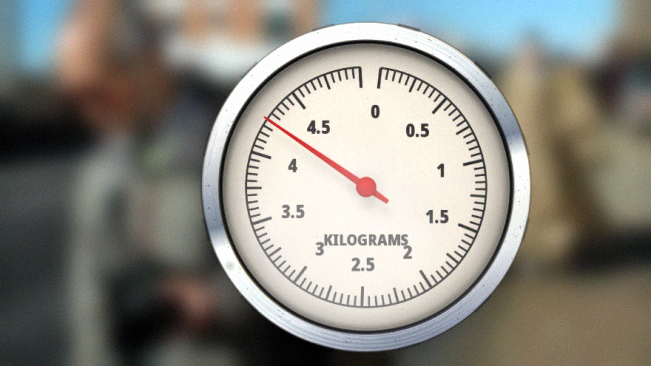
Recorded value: kg 4.25
